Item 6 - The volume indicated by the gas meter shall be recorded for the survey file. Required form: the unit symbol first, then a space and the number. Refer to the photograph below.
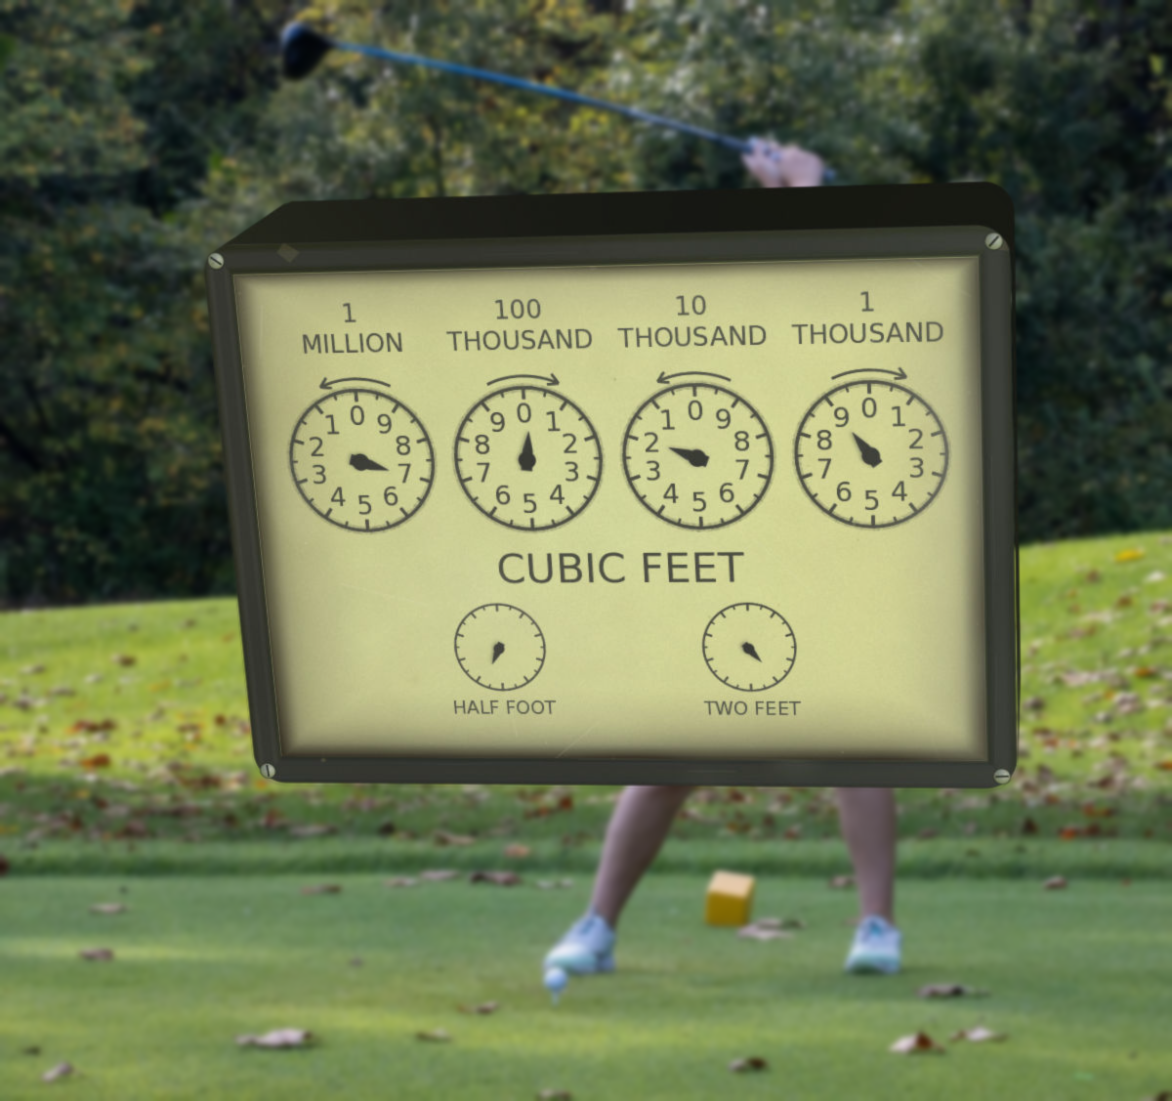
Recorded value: ft³ 701900
